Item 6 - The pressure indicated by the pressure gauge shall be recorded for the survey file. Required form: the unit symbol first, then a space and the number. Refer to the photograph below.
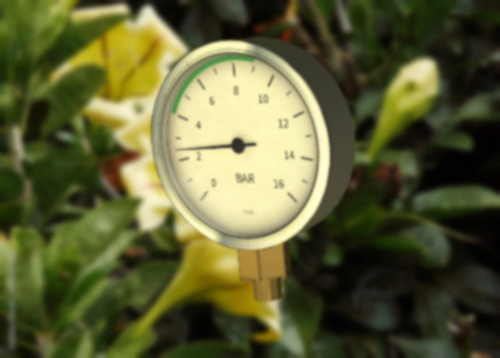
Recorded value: bar 2.5
